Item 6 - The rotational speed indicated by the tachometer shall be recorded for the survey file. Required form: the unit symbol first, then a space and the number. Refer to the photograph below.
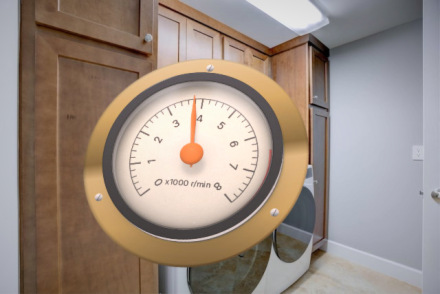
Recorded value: rpm 3800
